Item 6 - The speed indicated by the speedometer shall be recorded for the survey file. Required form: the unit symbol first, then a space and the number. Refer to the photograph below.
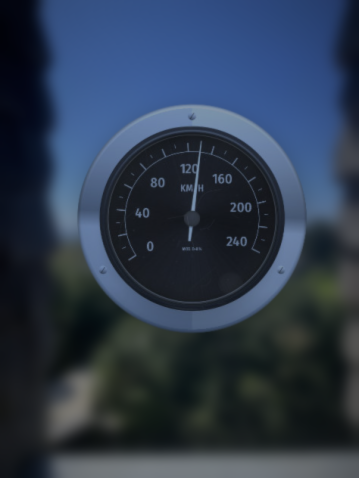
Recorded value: km/h 130
